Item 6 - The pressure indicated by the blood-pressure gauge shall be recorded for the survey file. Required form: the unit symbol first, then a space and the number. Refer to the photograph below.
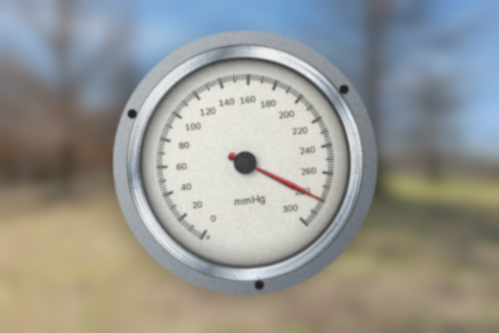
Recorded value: mmHg 280
